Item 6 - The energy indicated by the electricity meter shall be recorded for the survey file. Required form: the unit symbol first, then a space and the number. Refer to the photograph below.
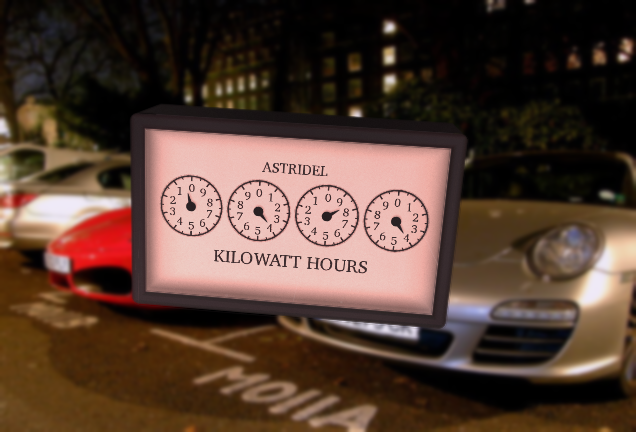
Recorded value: kWh 384
